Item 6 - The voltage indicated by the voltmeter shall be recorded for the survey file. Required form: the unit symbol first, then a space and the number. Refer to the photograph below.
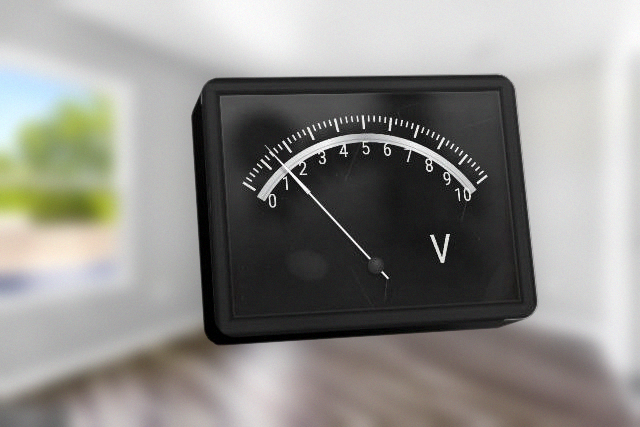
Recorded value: V 1.4
